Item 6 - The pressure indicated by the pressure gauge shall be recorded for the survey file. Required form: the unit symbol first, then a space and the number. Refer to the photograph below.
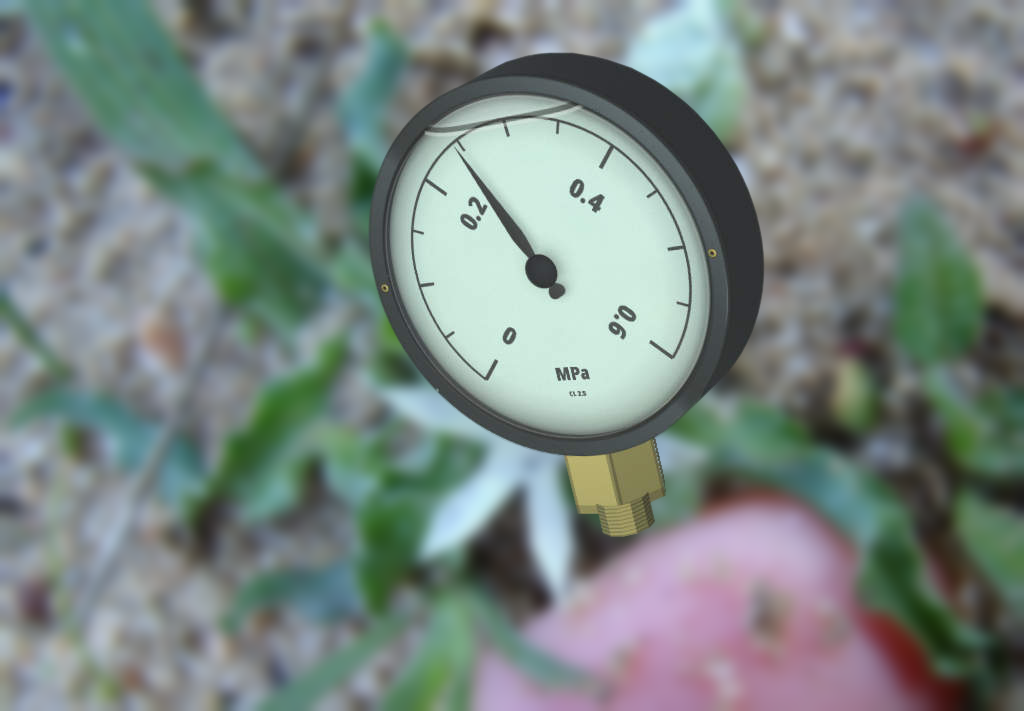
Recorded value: MPa 0.25
